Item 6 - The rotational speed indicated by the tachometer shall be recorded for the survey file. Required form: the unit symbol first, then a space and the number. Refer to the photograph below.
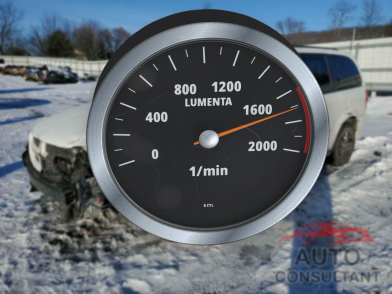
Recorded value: rpm 1700
